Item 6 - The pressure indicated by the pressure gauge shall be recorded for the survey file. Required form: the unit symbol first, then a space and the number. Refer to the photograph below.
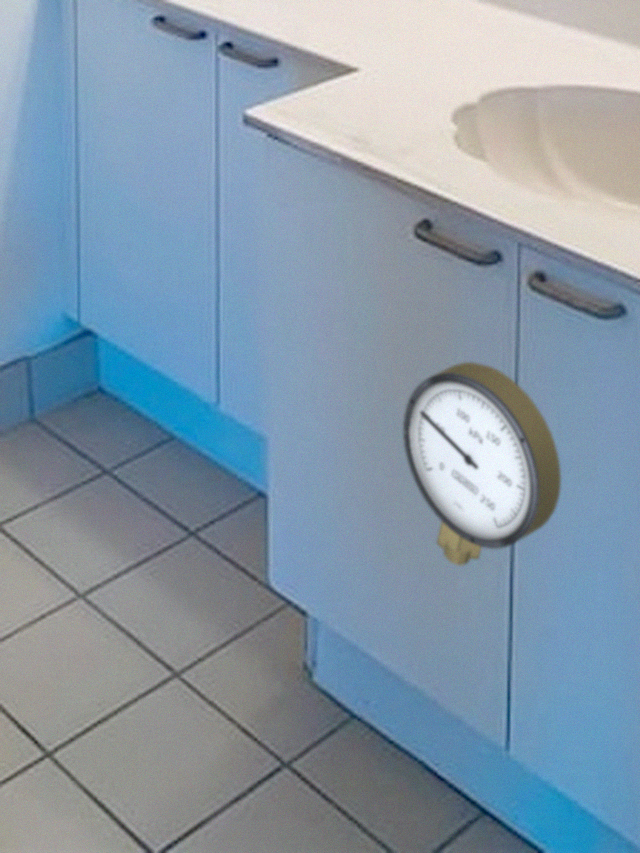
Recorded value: kPa 50
